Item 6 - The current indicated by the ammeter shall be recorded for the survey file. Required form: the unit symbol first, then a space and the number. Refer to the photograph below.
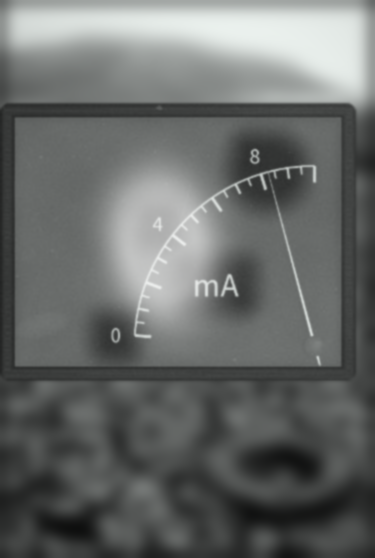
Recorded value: mA 8.25
